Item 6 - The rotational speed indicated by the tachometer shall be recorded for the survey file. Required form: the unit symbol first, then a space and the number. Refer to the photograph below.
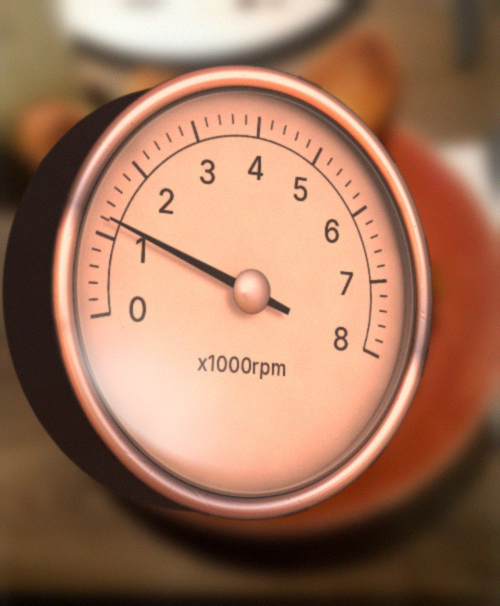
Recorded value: rpm 1200
